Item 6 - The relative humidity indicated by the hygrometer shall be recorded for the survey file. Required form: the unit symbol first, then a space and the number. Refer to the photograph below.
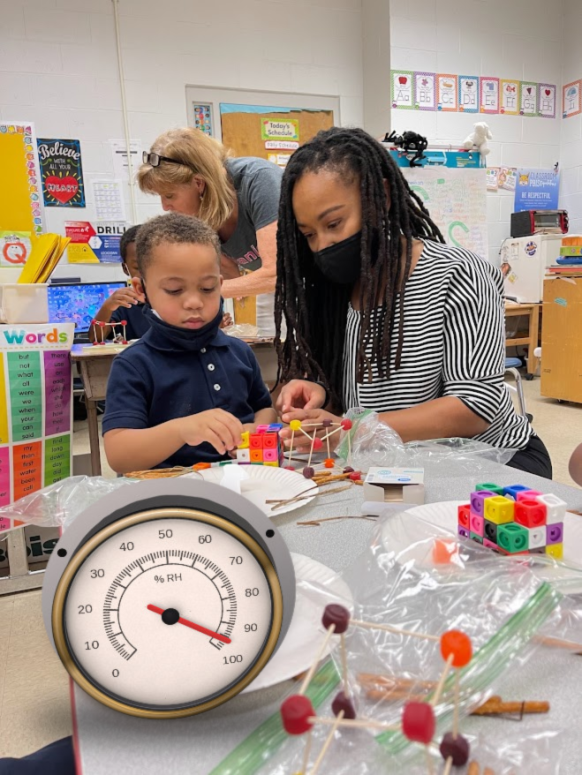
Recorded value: % 95
